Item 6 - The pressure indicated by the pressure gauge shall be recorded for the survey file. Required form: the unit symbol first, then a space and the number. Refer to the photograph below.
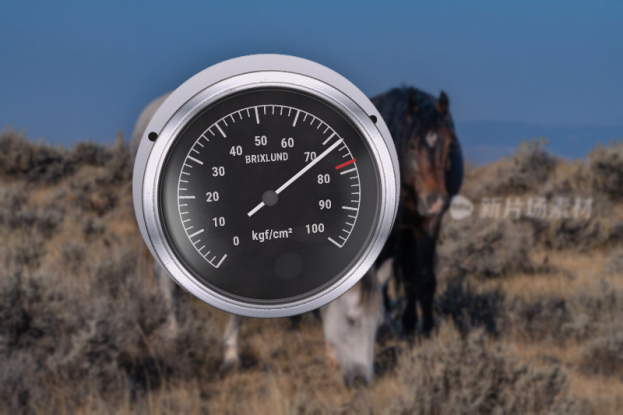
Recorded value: kg/cm² 72
